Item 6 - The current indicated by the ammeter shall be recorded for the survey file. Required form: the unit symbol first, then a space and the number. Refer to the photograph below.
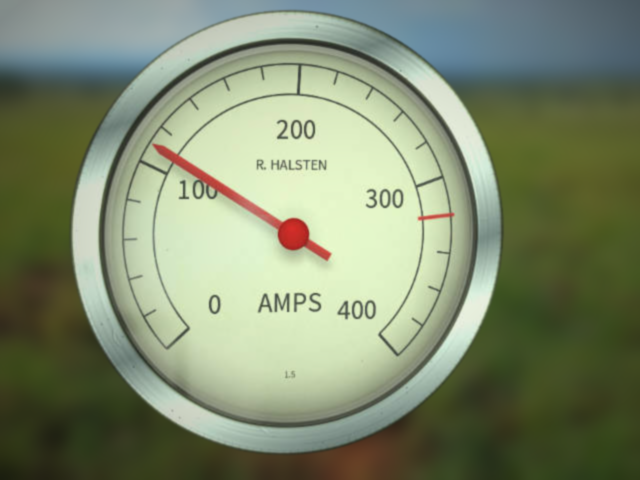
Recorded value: A 110
